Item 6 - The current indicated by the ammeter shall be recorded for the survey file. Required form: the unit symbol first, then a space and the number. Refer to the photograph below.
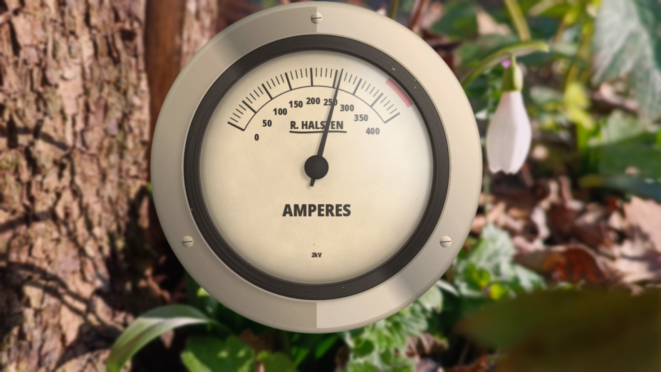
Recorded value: A 260
